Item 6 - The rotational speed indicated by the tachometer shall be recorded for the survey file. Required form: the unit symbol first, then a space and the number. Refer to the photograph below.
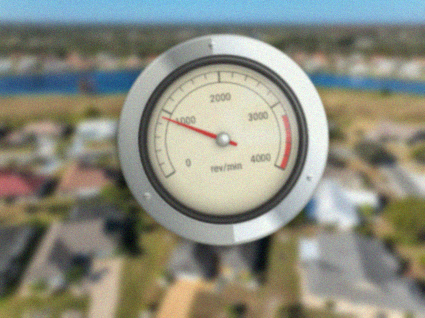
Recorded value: rpm 900
